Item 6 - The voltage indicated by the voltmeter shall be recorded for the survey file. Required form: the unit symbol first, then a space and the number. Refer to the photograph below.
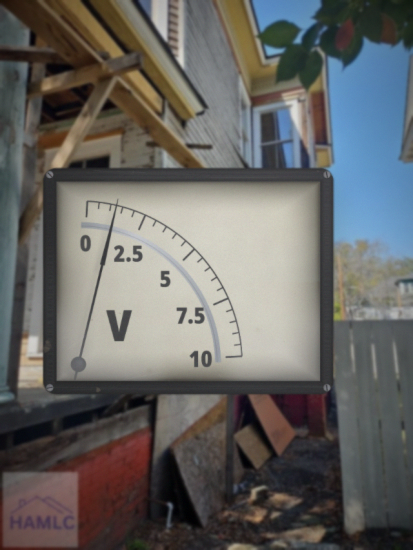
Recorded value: V 1.25
